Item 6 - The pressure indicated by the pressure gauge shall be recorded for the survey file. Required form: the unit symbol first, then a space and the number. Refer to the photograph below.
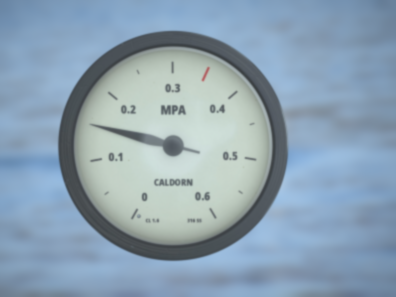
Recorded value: MPa 0.15
